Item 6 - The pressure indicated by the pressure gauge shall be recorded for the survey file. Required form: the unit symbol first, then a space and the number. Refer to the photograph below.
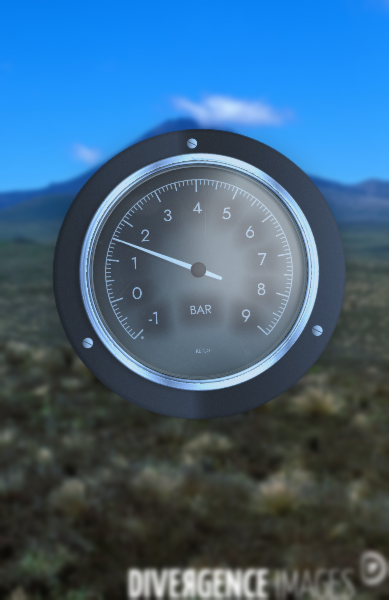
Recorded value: bar 1.5
